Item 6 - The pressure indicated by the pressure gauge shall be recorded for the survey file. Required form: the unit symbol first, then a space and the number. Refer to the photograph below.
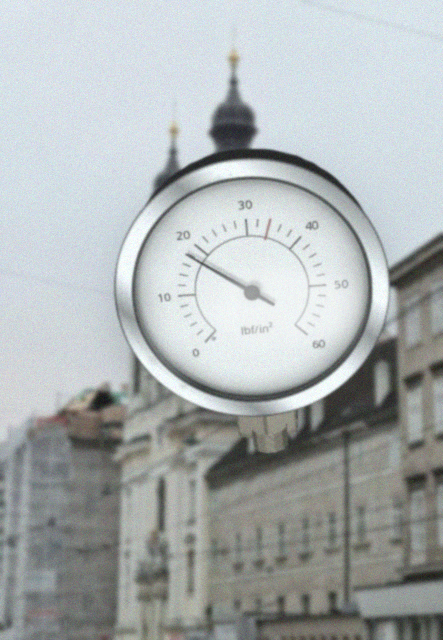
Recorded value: psi 18
